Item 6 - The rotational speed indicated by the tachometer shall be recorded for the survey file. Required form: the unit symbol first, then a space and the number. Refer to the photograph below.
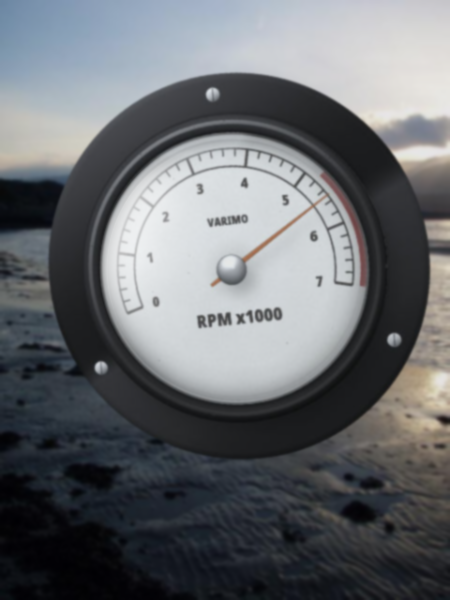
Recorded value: rpm 5500
